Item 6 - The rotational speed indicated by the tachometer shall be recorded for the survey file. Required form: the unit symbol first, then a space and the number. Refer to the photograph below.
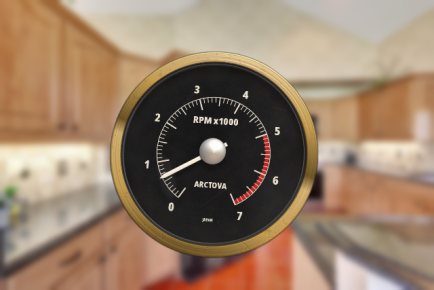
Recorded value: rpm 600
